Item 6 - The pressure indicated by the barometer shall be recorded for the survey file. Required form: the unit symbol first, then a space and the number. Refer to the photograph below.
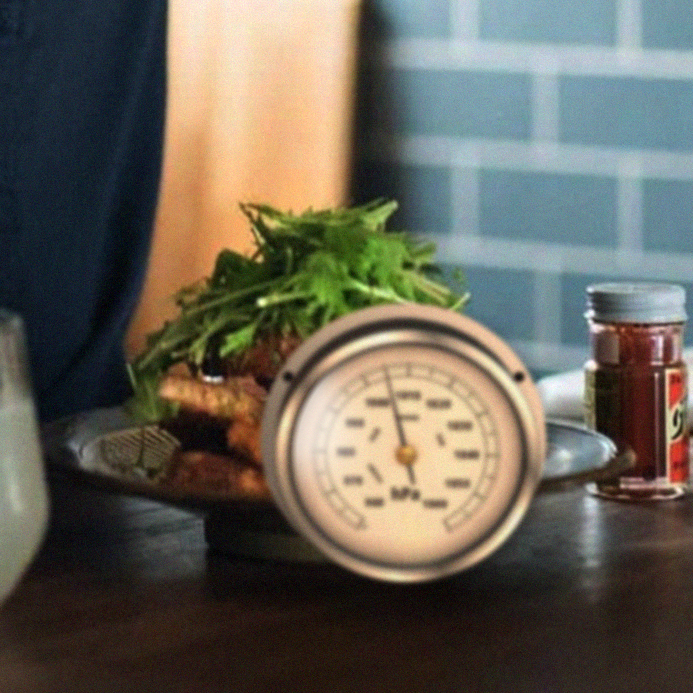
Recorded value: hPa 1005
